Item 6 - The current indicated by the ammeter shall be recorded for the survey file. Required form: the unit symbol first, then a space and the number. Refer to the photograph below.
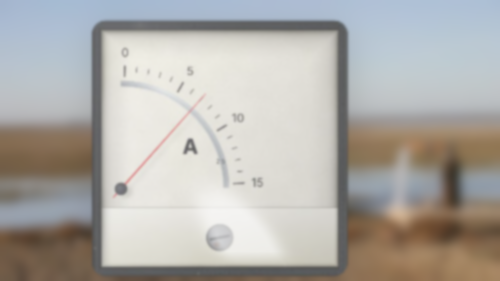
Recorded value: A 7
